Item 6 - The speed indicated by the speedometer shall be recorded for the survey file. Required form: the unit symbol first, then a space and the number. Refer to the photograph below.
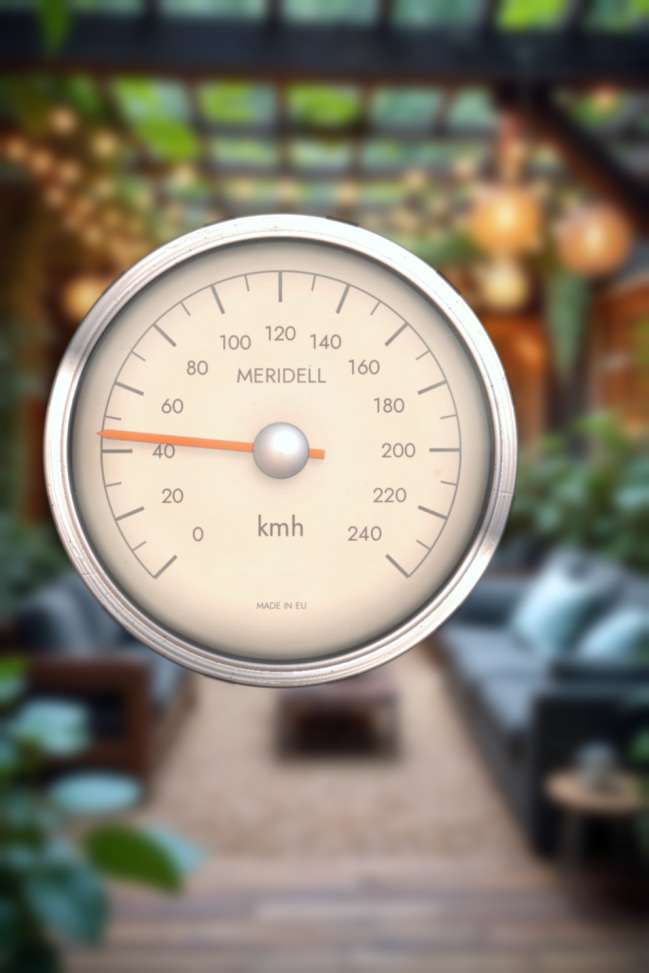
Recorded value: km/h 45
